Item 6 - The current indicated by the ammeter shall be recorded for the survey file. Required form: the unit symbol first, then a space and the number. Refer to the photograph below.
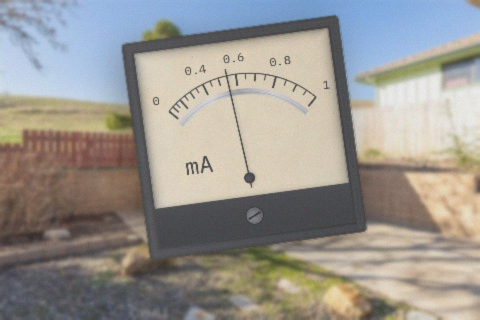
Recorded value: mA 0.55
